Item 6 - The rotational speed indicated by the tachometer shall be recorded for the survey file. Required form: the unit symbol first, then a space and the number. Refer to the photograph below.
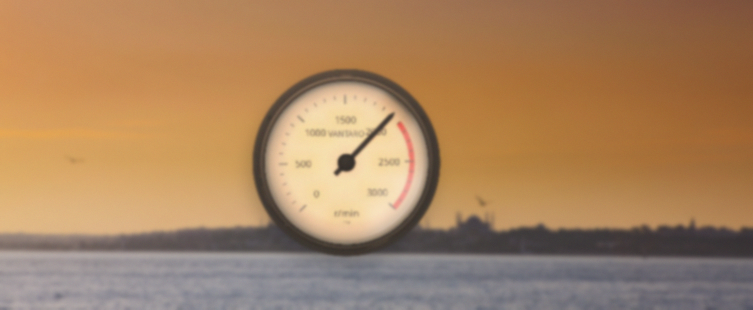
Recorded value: rpm 2000
